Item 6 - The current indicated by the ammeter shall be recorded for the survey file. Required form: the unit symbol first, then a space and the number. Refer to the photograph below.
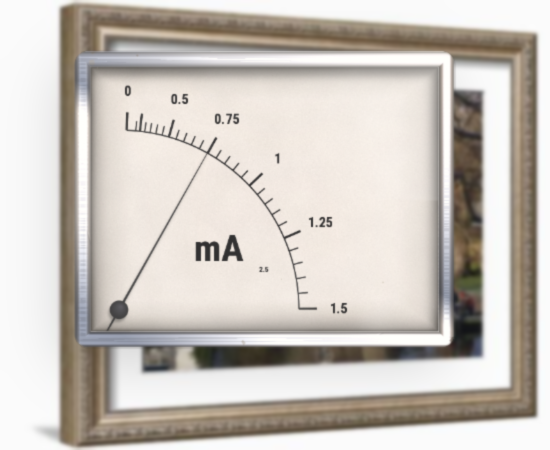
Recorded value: mA 0.75
